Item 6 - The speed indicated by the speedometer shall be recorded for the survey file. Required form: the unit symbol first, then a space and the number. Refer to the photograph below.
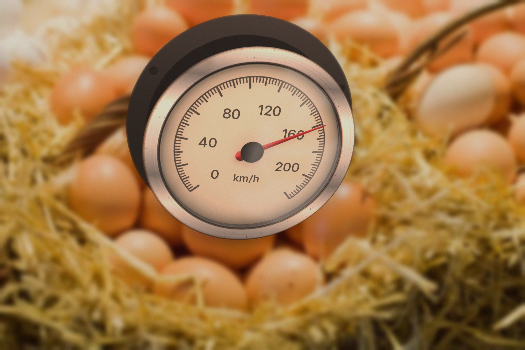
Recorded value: km/h 160
